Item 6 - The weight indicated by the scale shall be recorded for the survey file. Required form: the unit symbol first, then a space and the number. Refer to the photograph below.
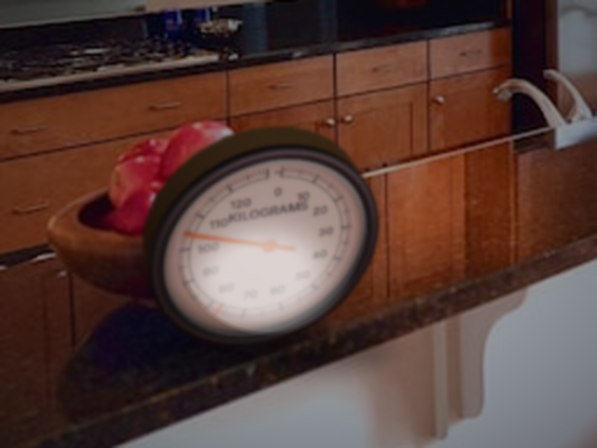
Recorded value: kg 105
